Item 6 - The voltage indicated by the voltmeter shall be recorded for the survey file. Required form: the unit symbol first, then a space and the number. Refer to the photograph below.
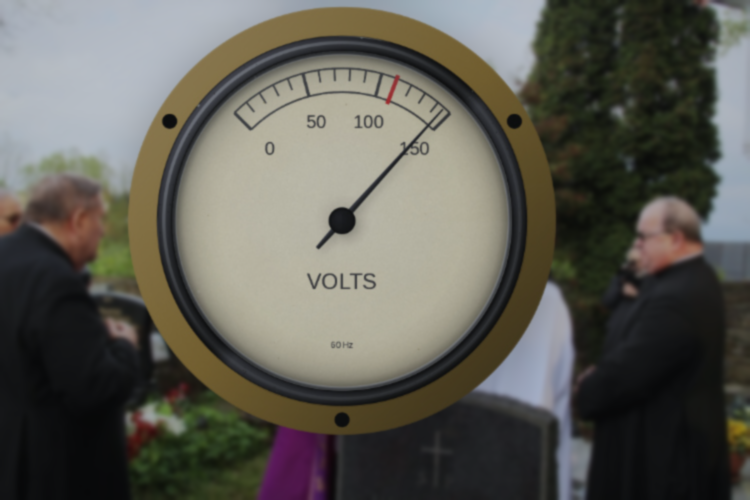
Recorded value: V 145
